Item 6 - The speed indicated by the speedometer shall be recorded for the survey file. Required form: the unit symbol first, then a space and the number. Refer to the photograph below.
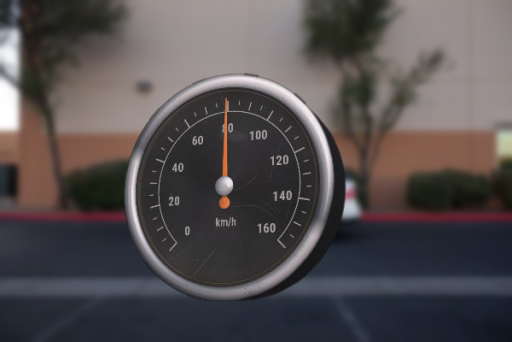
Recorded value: km/h 80
